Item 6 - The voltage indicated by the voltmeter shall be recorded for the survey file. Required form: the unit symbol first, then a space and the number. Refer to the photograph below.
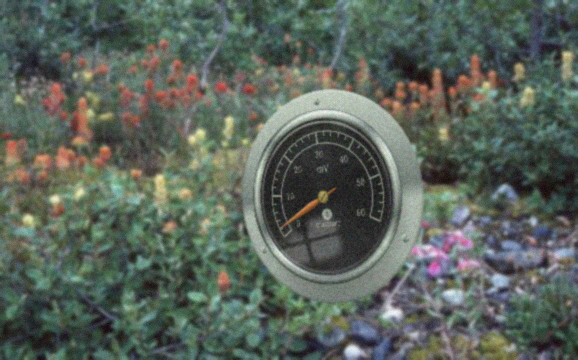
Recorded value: mV 2
